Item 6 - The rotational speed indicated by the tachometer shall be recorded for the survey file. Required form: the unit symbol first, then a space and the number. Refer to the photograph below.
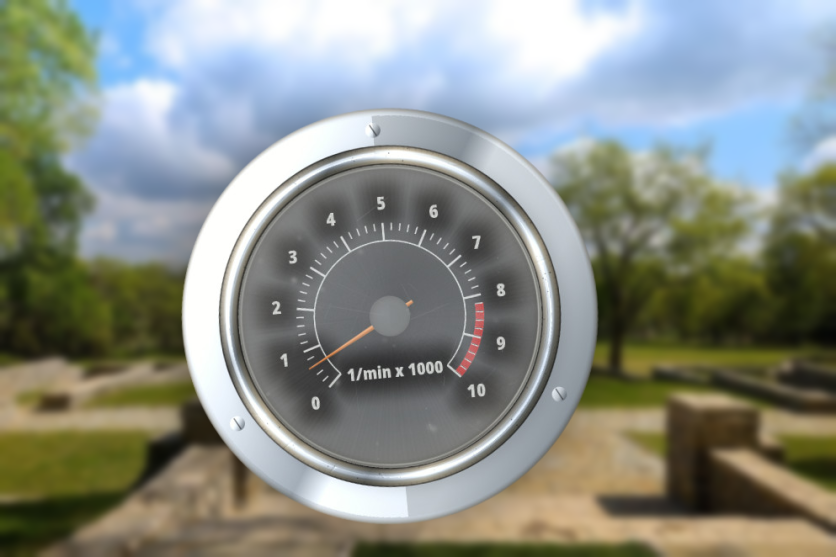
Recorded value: rpm 600
